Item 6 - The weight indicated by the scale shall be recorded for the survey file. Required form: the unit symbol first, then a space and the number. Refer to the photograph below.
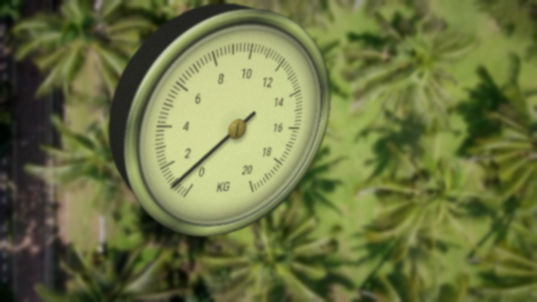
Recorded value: kg 1
